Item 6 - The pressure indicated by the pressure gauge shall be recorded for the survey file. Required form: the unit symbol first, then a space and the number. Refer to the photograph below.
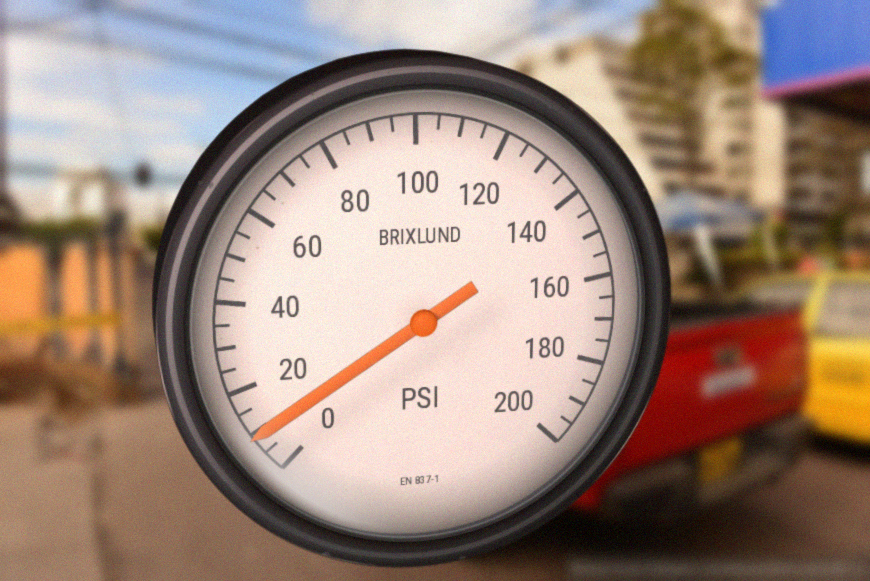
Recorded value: psi 10
